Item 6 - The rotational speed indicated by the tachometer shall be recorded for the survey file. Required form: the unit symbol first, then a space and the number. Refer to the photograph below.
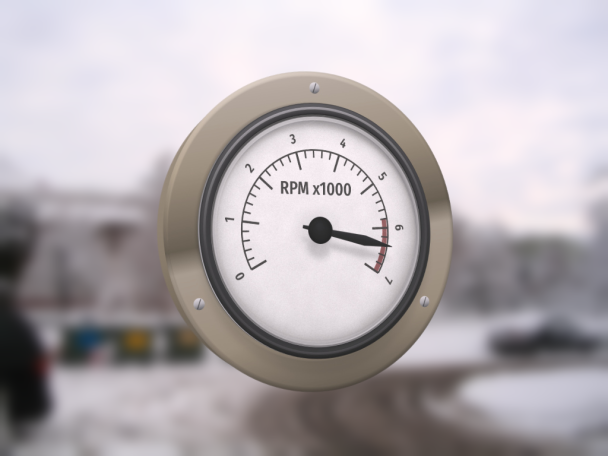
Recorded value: rpm 6400
